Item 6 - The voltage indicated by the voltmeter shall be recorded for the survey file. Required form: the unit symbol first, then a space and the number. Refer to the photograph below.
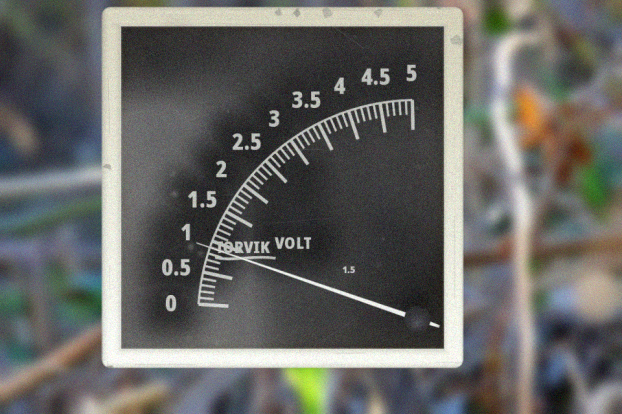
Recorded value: V 0.9
